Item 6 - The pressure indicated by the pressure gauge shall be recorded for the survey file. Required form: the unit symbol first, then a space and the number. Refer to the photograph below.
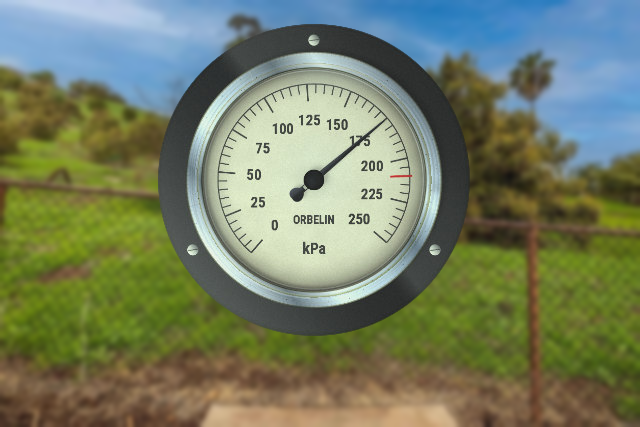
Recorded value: kPa 175
